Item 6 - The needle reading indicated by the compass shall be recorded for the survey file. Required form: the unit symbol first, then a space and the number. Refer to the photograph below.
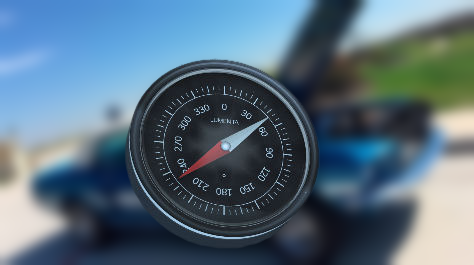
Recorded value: ° 230
